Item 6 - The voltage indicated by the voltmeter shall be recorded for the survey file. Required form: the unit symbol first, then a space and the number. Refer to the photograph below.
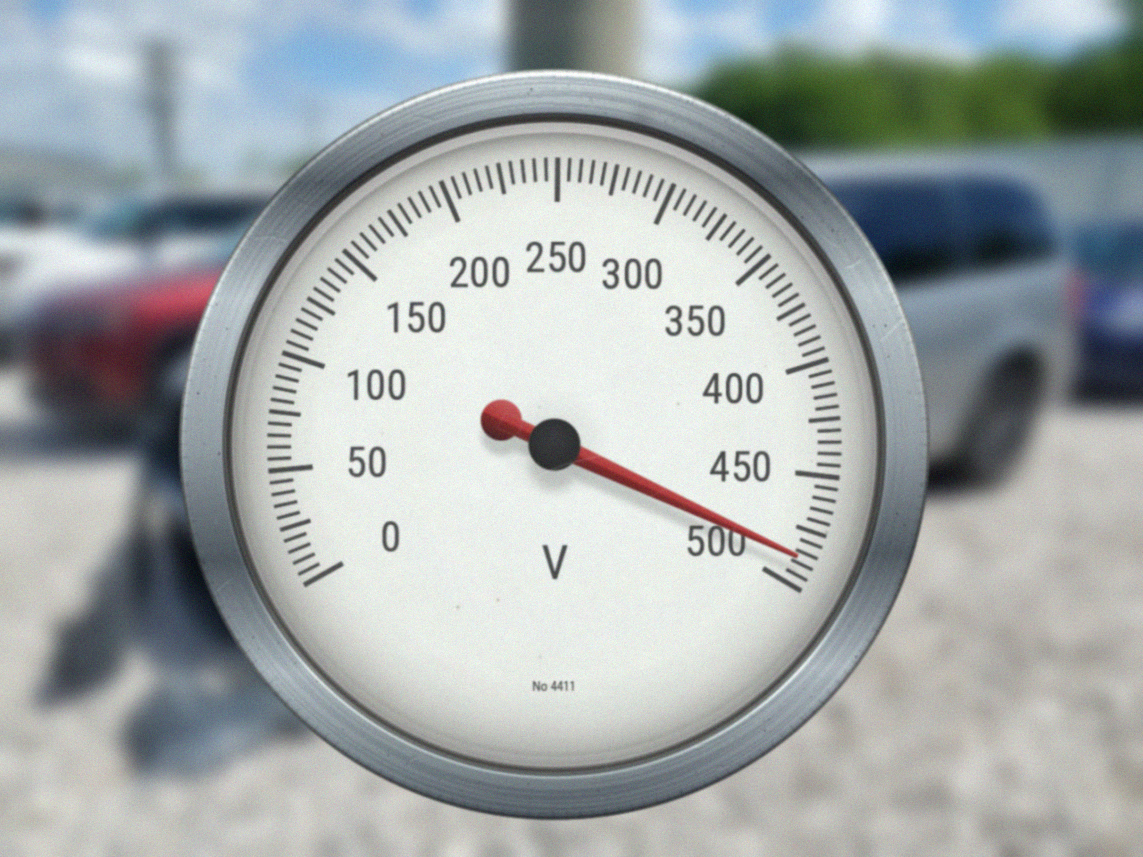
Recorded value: V 487.5
